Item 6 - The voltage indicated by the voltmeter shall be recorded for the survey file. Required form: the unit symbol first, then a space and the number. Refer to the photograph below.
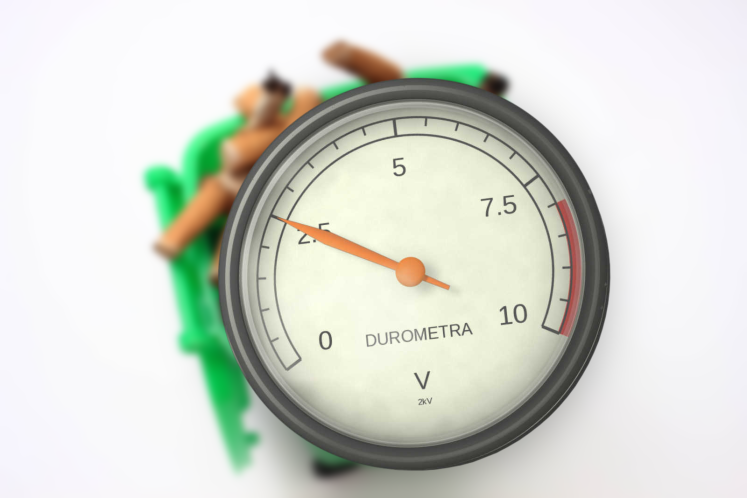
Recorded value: V 2.5
